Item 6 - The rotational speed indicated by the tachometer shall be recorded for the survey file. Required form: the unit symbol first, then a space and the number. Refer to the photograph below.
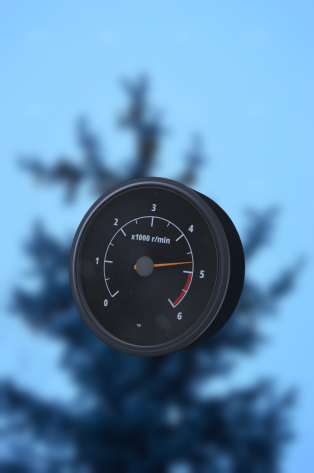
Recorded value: rpm 4750
